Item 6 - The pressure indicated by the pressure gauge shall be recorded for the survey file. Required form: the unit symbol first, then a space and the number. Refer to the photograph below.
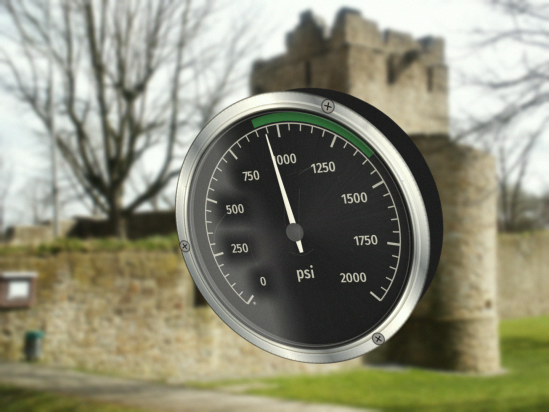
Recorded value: psi 950
